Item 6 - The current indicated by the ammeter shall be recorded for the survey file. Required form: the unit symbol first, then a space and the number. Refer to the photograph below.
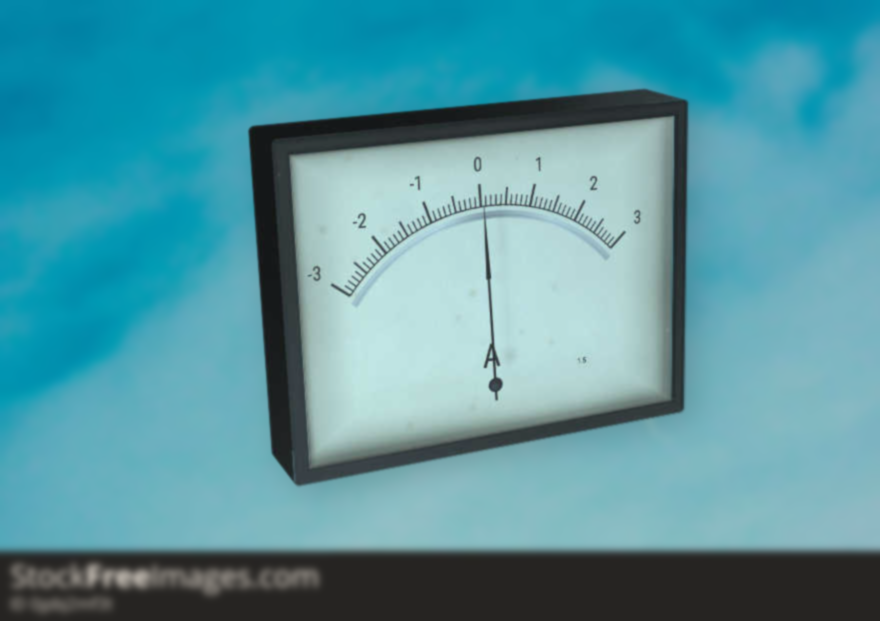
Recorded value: A 0
